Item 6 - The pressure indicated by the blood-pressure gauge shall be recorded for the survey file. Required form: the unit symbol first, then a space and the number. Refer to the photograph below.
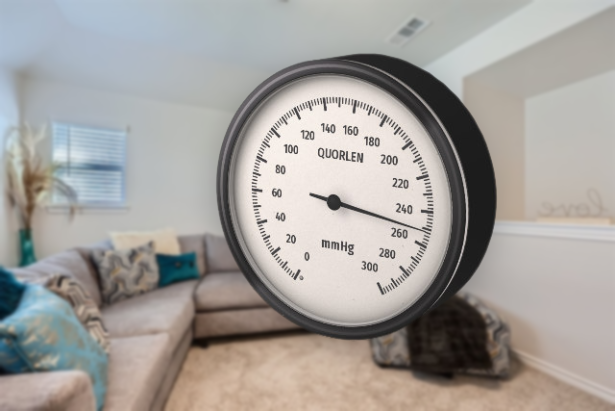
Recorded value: mmHg 250
